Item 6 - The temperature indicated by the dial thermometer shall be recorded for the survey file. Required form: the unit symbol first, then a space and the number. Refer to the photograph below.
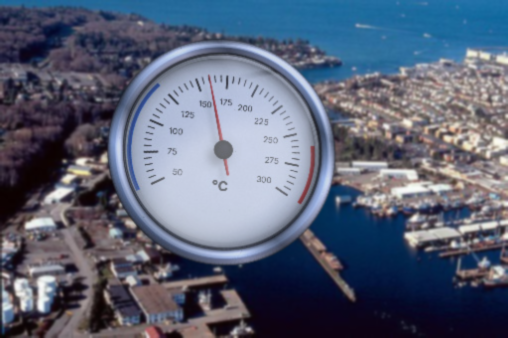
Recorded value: °C 160
